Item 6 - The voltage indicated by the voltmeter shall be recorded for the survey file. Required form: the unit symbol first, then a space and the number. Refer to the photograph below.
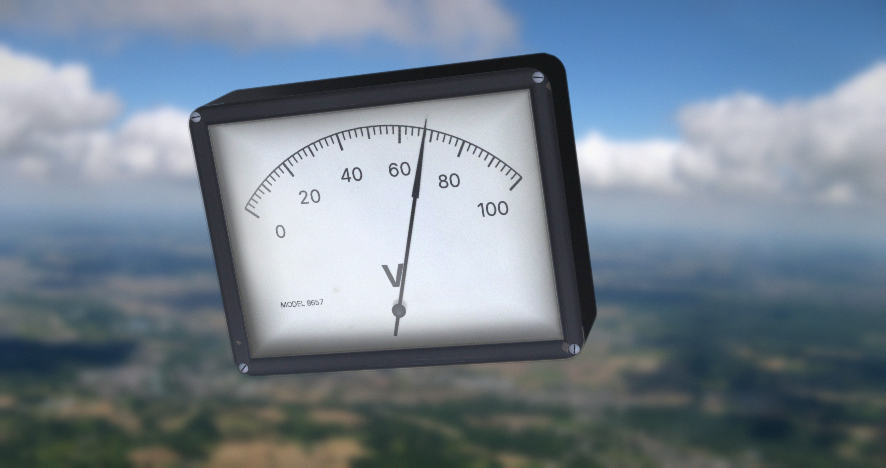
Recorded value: V 68
